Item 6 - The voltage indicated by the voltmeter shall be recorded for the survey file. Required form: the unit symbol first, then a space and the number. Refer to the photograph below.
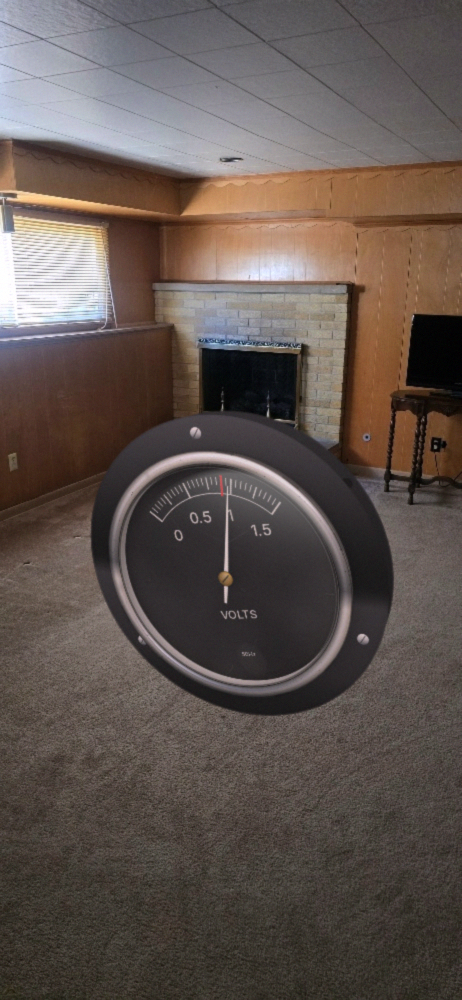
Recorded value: V 1
